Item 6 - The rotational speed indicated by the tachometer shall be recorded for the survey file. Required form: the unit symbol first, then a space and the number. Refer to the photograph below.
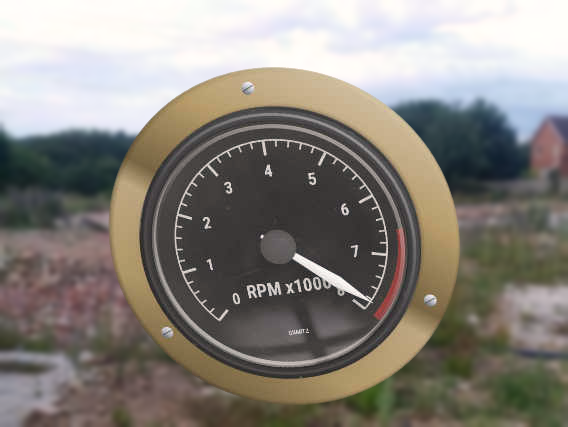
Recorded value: rpm 7800
